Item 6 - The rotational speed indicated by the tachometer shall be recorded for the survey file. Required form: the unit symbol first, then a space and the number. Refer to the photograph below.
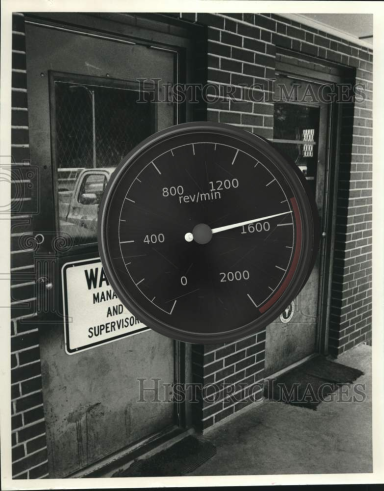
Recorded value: rpm 1550
